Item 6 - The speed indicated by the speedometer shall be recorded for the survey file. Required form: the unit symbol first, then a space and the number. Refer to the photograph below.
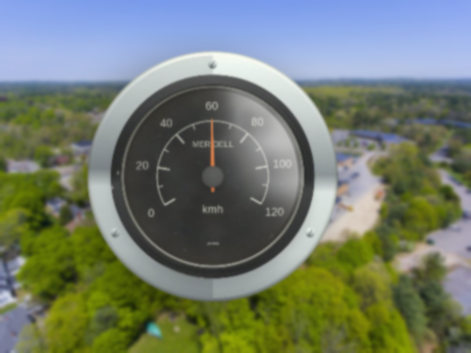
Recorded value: km/h 60
